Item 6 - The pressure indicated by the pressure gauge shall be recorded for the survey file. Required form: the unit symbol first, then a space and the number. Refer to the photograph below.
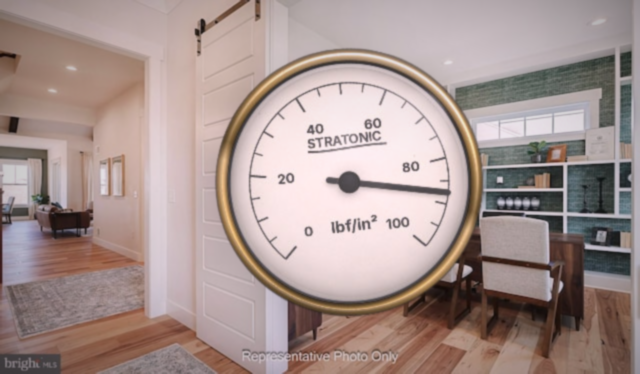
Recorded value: psi 87.5
